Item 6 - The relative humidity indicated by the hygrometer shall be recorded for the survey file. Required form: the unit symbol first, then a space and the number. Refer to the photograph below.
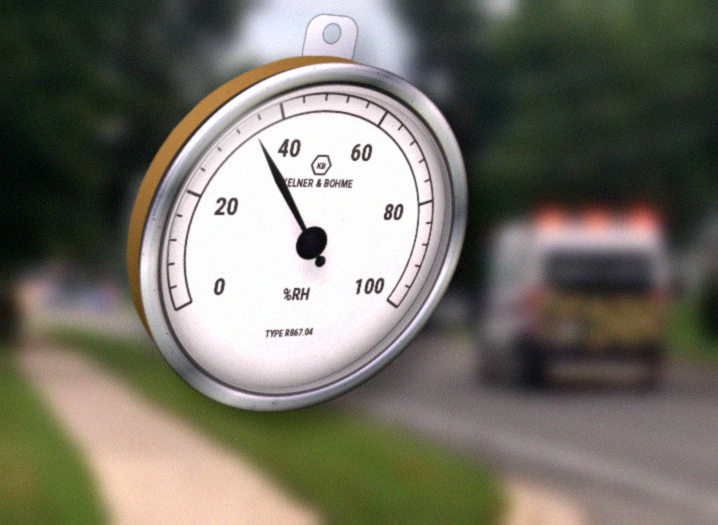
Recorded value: % 34
